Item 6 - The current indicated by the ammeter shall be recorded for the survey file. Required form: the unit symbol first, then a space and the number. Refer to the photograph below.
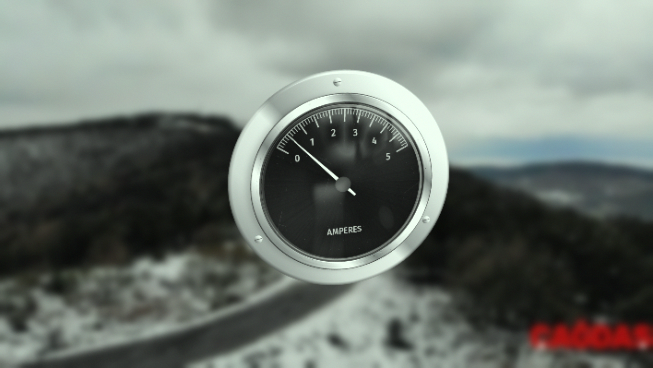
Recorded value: A 0.5
